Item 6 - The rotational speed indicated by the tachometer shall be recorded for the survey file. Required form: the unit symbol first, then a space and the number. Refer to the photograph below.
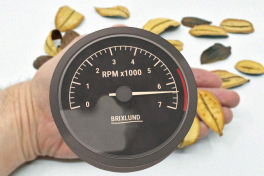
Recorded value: rpm 6400
